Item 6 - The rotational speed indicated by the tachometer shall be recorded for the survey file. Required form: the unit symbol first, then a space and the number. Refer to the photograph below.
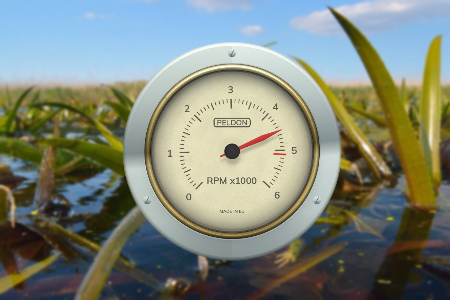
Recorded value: rpm 4500
